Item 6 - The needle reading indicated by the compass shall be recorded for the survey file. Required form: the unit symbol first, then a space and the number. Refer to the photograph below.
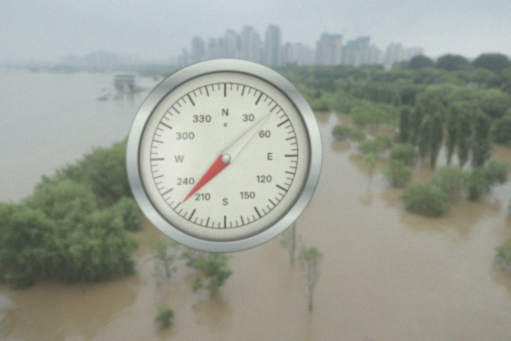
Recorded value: ° 225
